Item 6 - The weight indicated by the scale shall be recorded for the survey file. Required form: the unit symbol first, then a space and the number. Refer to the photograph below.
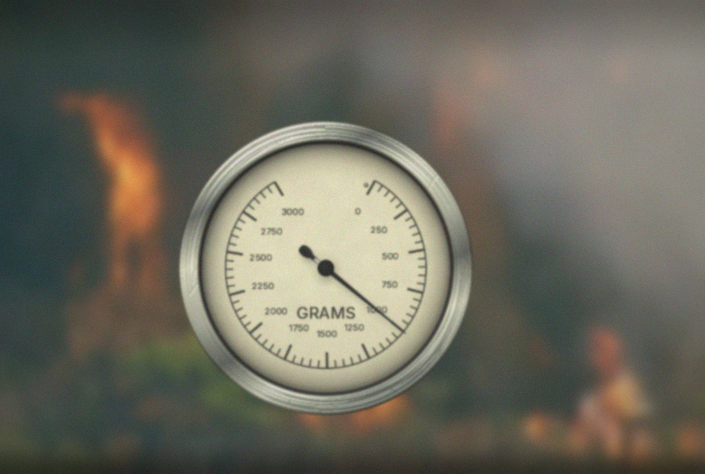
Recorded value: g 1000
